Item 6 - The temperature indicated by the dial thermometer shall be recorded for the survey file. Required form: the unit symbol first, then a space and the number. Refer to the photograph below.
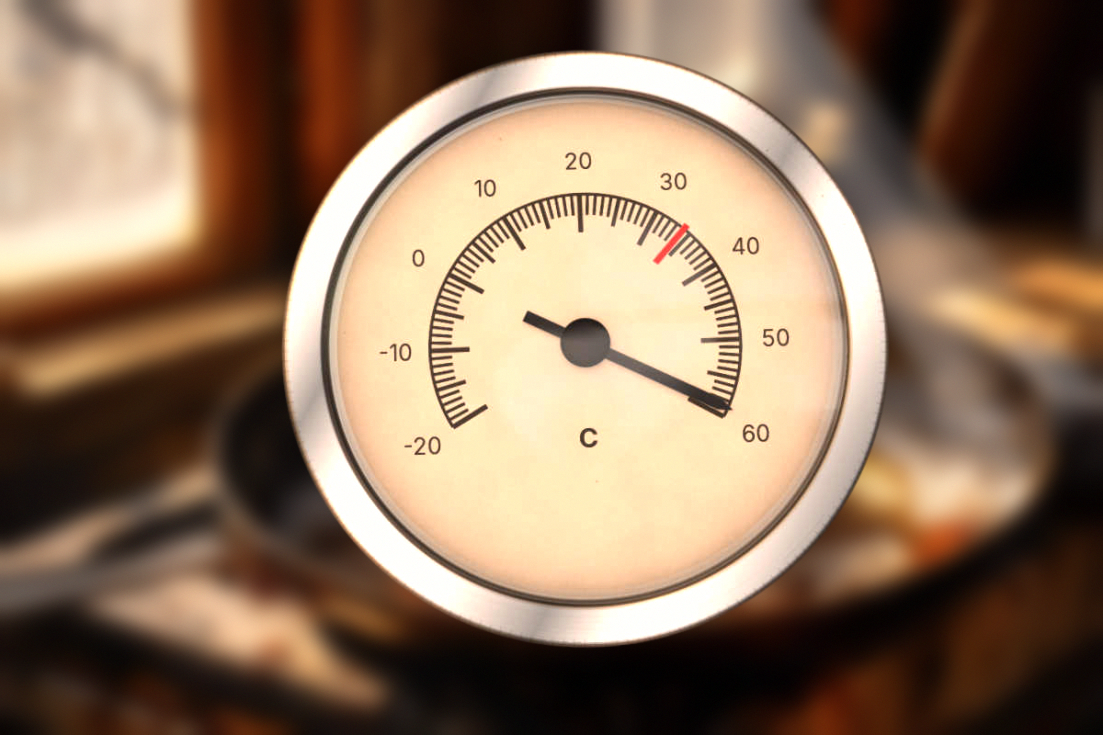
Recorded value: °C 59
